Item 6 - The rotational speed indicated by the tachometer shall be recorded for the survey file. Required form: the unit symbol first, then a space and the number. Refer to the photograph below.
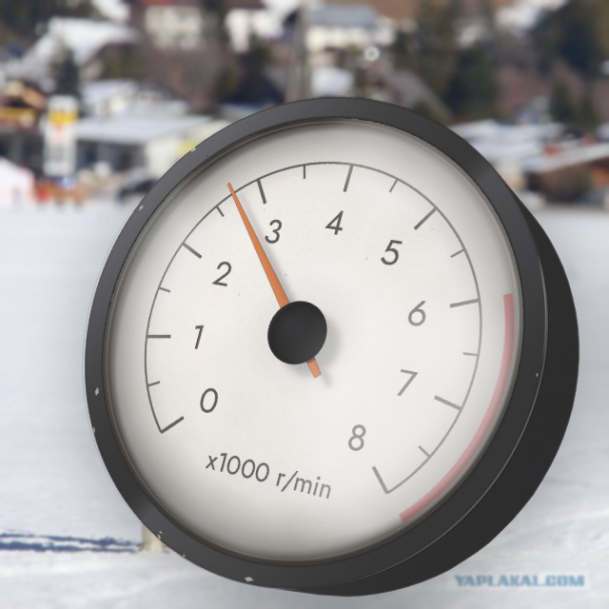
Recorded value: rpm 2750
